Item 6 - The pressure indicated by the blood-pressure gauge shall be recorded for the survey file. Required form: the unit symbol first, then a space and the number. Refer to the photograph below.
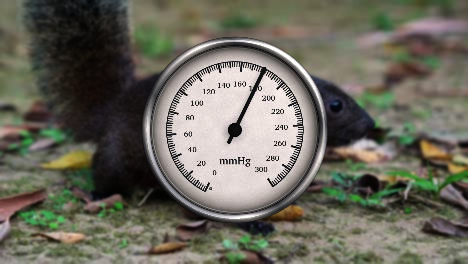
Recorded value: mmHg 180
